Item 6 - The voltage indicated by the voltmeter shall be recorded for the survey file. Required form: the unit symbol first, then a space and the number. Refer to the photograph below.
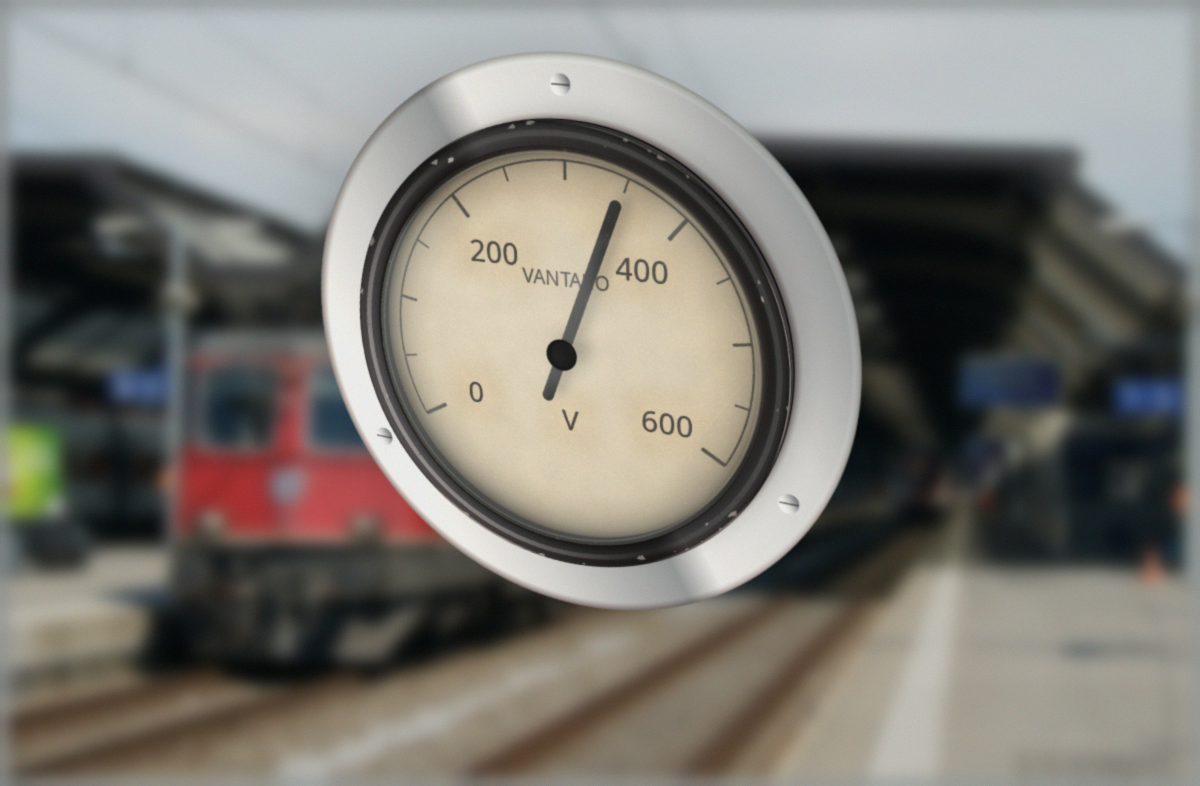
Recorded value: V 350
